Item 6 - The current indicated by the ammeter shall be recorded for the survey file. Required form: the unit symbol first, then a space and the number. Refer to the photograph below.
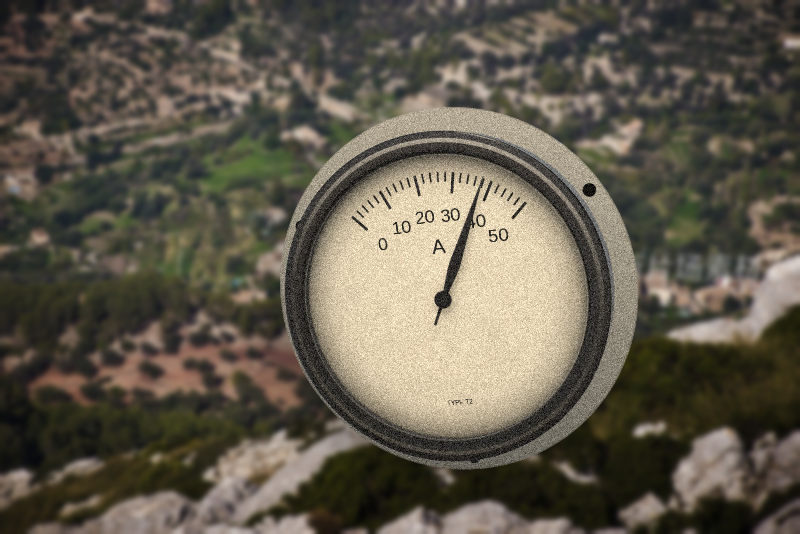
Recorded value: A 38
